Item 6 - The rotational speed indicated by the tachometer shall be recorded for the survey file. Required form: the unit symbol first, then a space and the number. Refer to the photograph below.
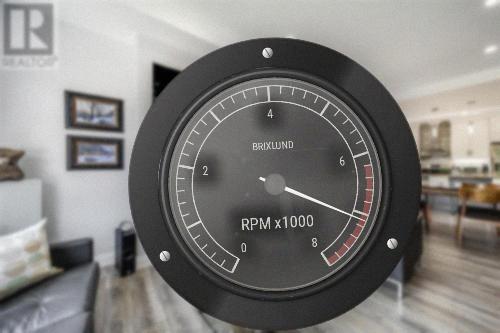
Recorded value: rpm 7100
